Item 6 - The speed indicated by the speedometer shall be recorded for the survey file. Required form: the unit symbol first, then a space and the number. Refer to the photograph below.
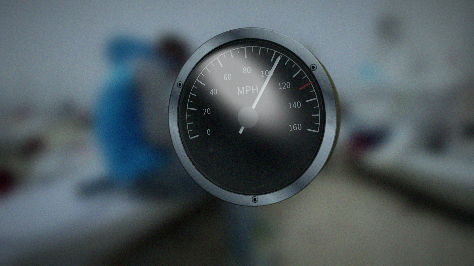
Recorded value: mph 105
